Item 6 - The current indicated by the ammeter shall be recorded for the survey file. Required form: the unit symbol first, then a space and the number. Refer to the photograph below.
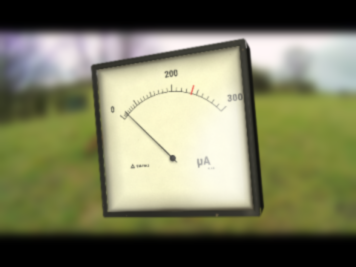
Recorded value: µA 50
